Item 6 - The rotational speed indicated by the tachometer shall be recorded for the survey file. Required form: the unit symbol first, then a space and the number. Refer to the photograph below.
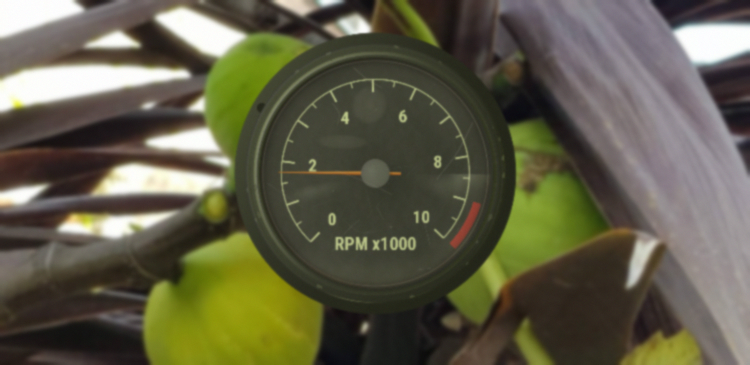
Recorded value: rpm 1750
